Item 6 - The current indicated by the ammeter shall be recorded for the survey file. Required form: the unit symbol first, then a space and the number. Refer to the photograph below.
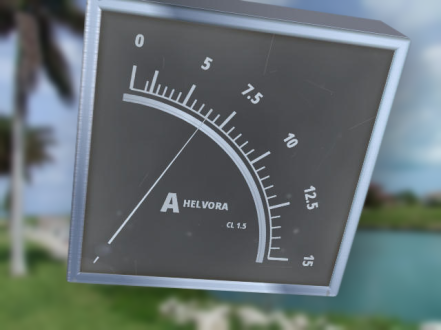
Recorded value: A 6.5
